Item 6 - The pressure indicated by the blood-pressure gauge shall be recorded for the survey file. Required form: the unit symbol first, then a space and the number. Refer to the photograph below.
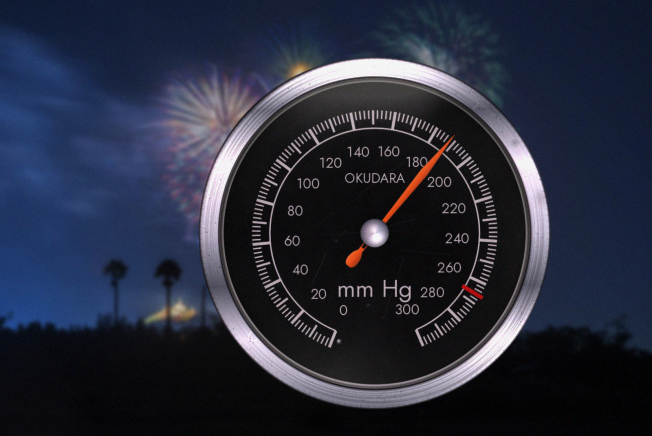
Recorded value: mmHg 188
